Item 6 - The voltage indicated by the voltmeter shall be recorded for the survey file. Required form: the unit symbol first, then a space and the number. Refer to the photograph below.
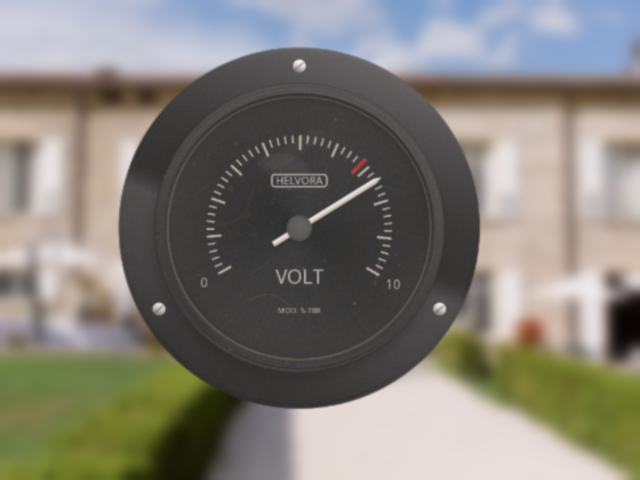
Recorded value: V 7.4
